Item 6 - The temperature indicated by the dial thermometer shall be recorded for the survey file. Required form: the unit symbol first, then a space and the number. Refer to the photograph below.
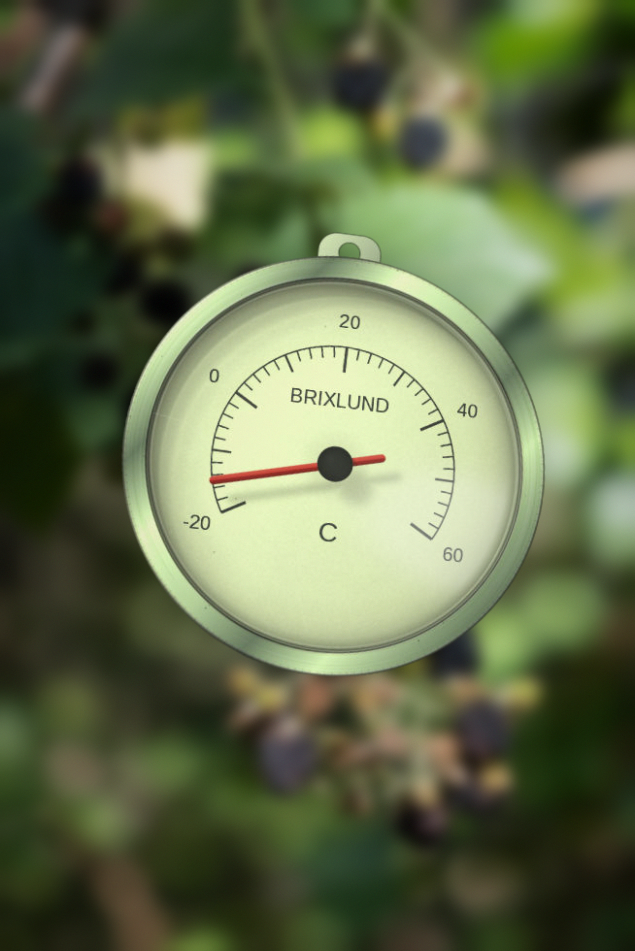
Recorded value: °C -15
